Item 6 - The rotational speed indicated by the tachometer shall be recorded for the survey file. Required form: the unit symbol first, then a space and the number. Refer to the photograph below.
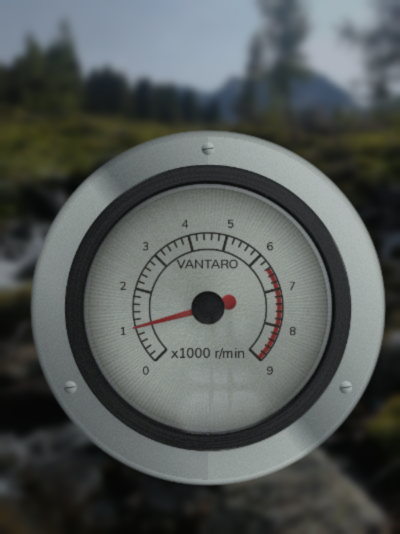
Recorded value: rpm 1000
